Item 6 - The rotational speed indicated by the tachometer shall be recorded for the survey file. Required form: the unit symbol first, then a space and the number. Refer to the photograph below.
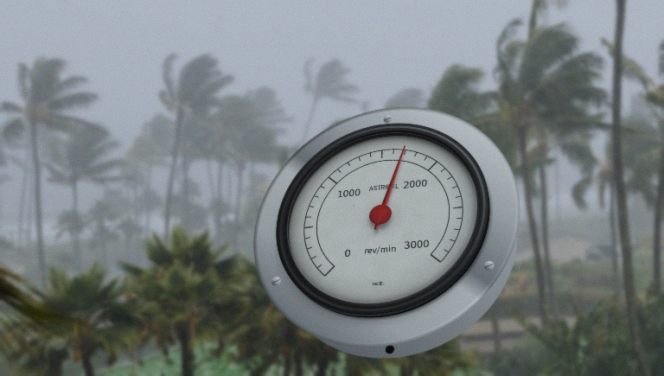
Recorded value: rpm 1700
